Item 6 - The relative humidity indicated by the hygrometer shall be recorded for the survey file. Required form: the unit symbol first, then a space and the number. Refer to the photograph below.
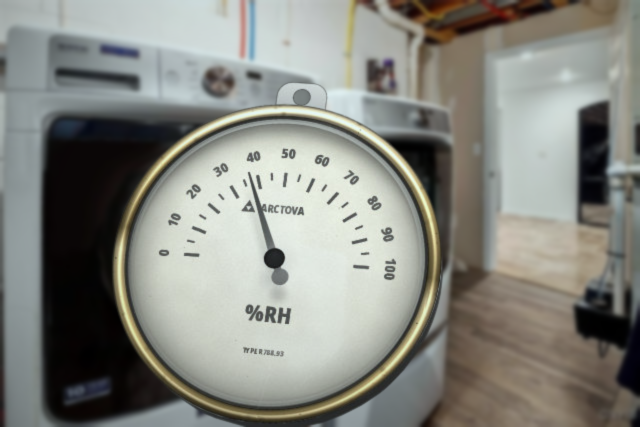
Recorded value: % 37.5
